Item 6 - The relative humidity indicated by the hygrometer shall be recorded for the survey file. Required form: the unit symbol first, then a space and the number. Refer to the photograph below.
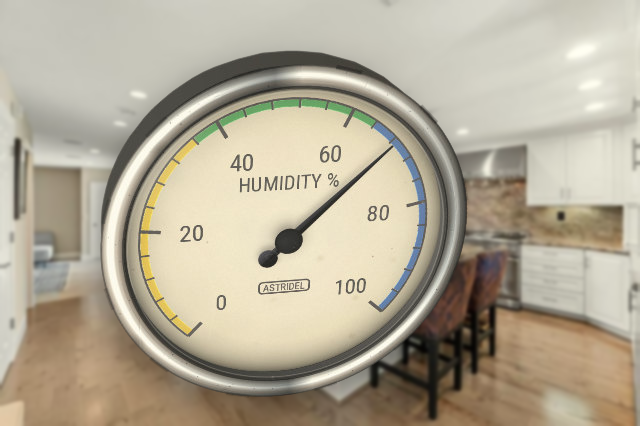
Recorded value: % 68
